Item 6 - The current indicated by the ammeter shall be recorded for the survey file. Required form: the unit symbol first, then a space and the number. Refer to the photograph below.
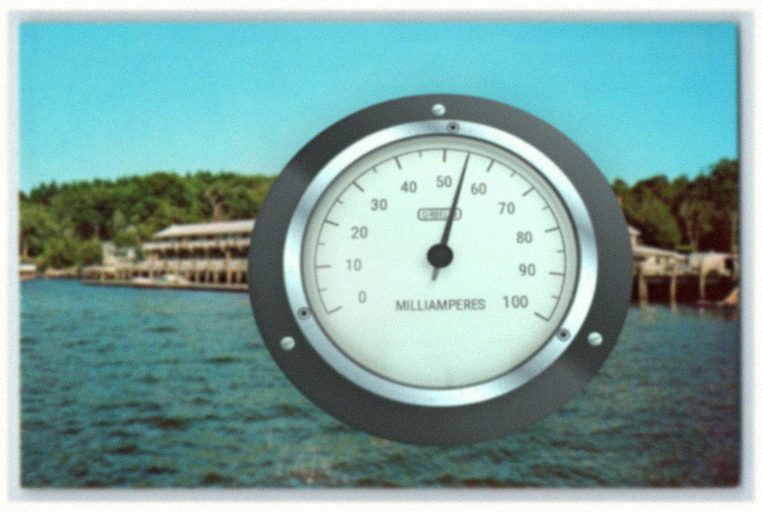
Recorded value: mA 55
